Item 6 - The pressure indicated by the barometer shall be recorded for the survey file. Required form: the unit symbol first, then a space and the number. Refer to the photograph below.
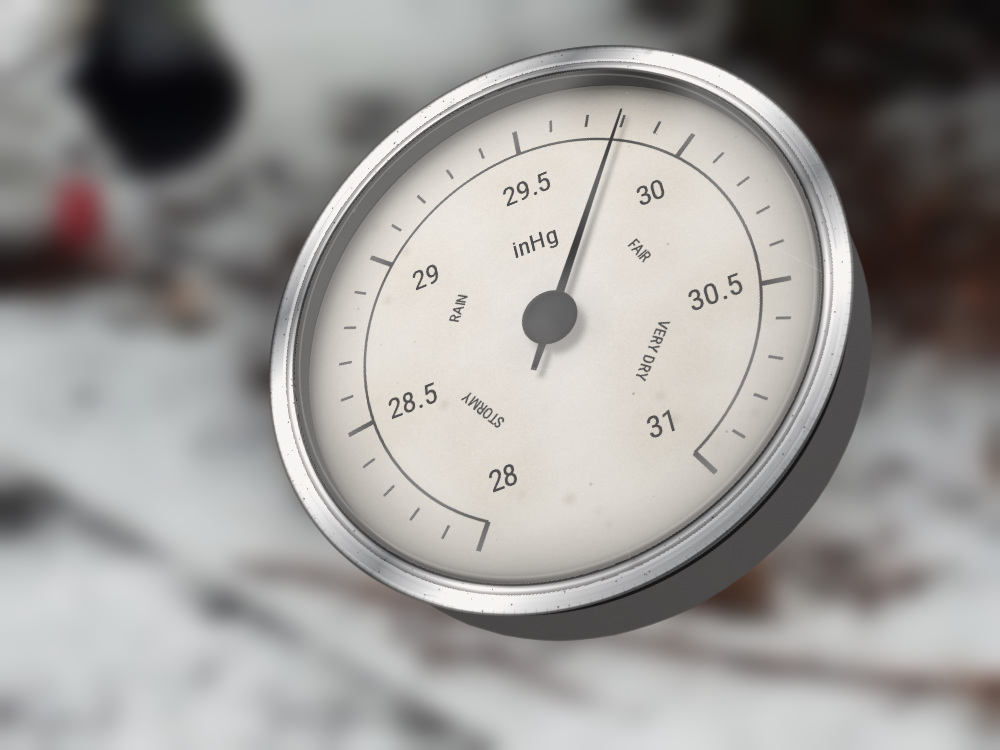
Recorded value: inHg 29.8
